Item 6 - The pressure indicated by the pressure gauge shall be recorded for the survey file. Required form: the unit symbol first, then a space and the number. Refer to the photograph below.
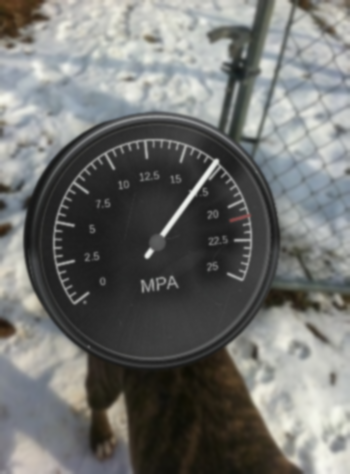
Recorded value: MPa 17
